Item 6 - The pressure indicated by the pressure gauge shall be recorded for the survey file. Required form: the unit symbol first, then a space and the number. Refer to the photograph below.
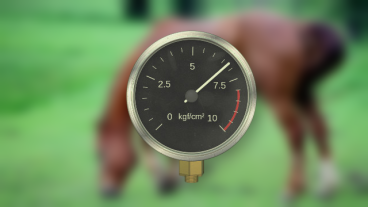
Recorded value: kg/cm² 6.75
